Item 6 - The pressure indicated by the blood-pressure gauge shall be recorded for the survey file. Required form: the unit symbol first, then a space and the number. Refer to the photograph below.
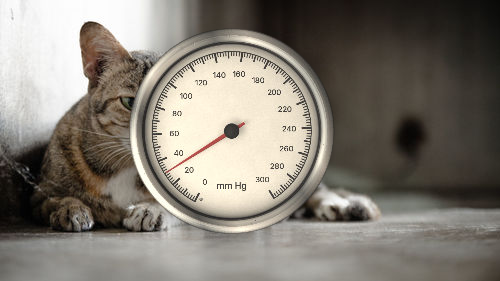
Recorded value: mmHg 30
